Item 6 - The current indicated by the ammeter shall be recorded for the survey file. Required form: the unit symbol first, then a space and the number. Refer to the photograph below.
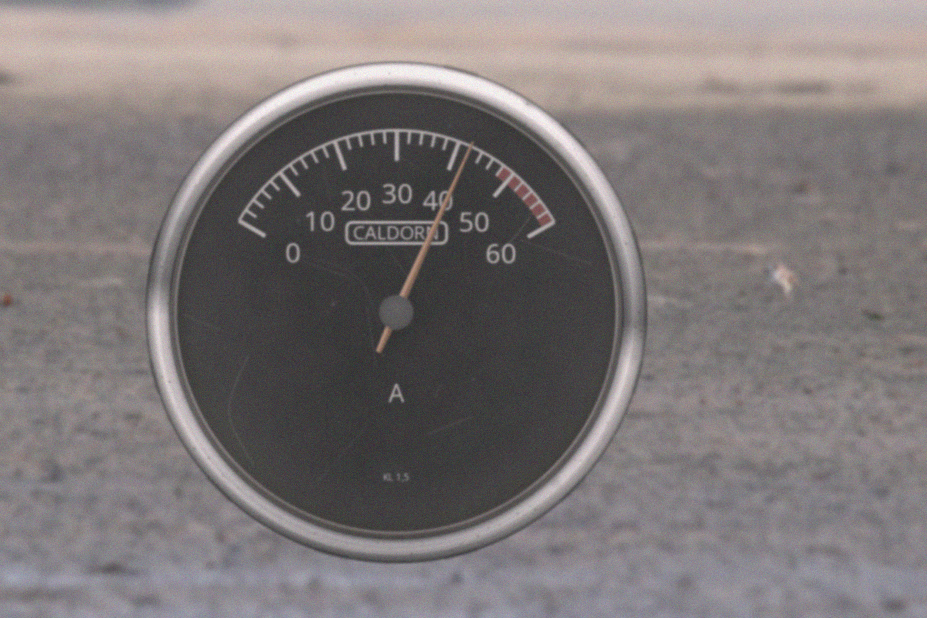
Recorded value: A 42
